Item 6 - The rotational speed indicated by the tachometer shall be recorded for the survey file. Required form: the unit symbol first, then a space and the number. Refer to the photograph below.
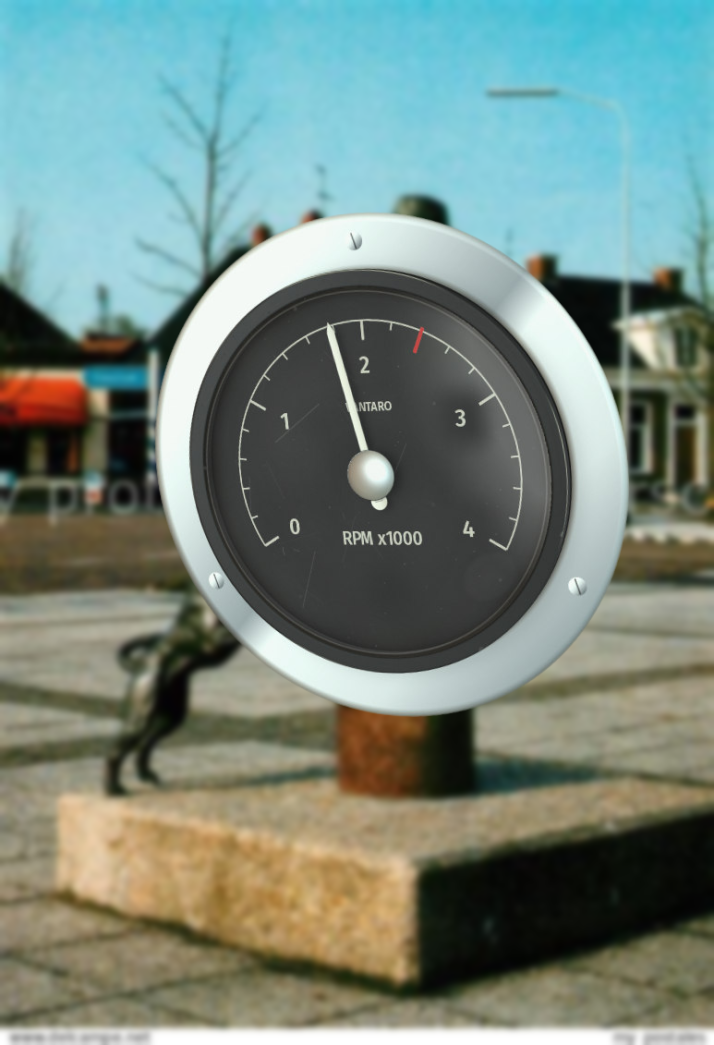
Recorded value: rpm 1800
